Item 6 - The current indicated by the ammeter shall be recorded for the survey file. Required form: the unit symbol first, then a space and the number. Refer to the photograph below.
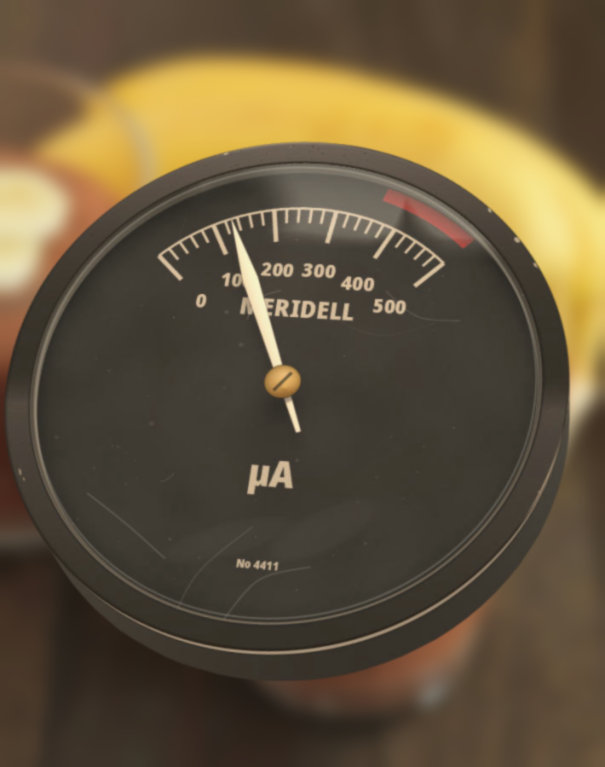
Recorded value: µA 130
